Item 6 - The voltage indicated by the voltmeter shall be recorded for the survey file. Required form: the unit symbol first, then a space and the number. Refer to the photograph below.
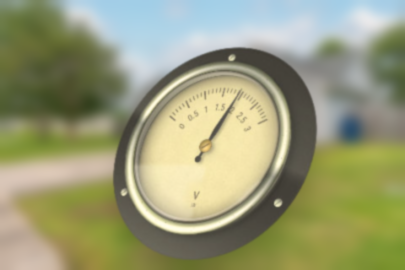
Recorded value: V 2
